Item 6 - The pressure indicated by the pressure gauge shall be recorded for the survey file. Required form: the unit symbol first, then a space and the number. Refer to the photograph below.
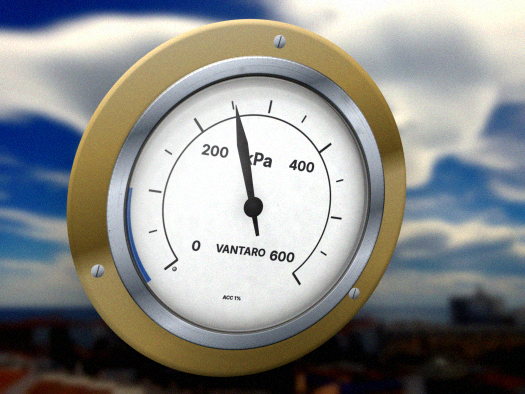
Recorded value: kPa 250
